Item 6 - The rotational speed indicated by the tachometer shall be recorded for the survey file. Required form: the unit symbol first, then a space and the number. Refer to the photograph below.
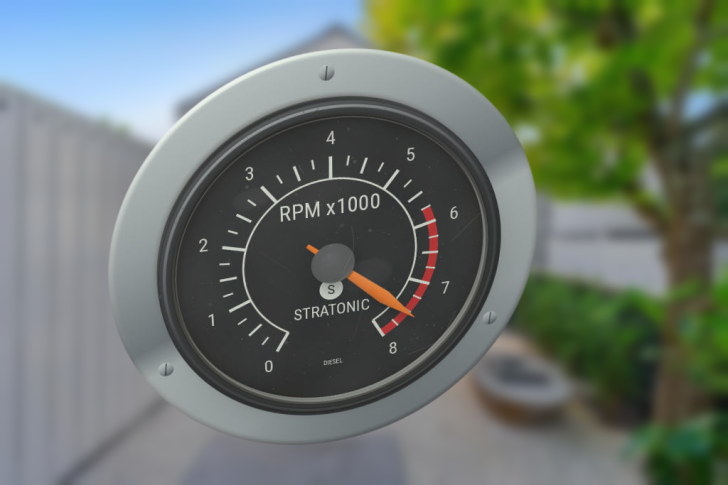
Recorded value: rpm 7500
